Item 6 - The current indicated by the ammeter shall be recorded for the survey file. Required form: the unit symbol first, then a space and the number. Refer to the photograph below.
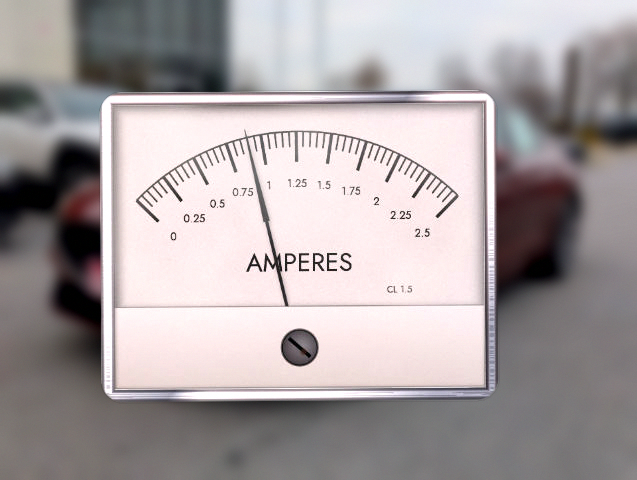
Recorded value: A 0.9
